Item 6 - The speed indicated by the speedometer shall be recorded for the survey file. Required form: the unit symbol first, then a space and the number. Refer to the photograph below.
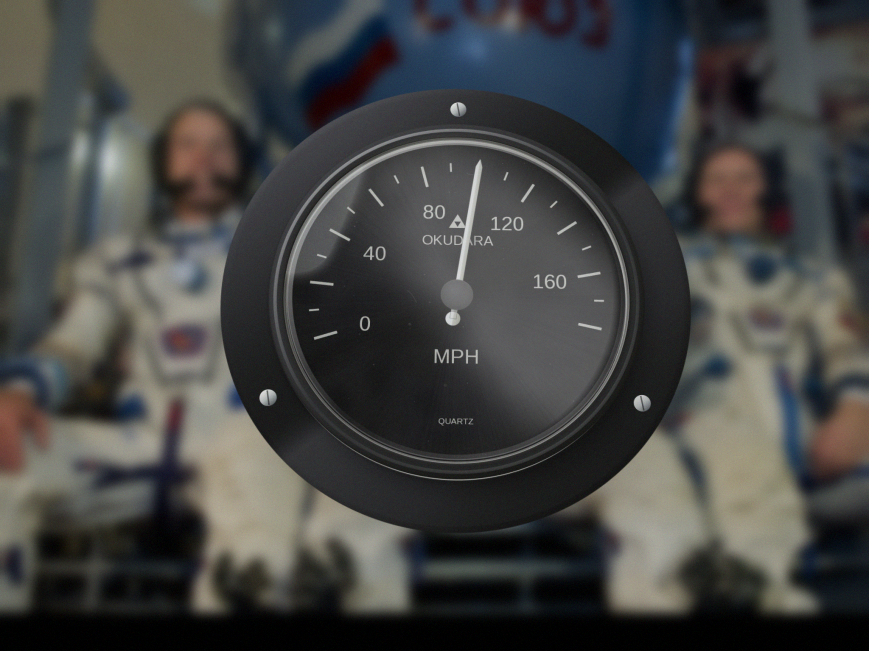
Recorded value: mph 100
